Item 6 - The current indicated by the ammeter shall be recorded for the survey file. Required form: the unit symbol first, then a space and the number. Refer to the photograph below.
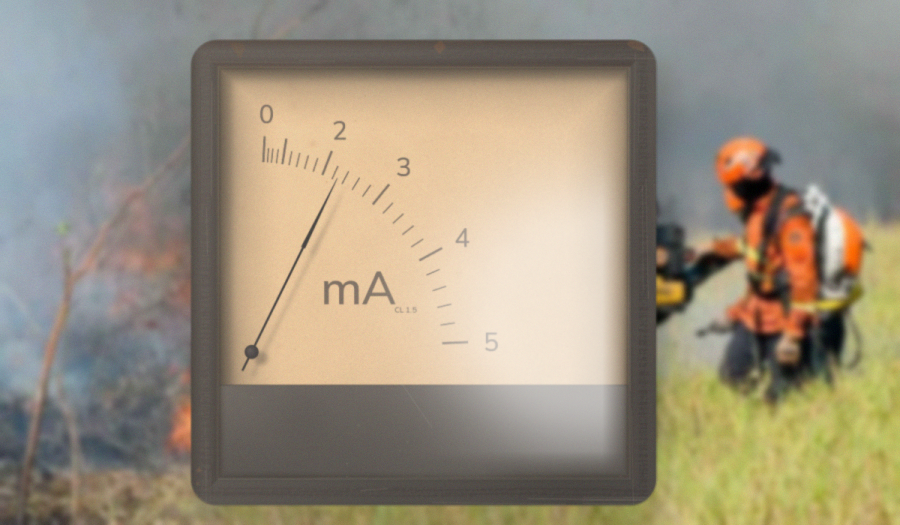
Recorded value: mA 2.3
